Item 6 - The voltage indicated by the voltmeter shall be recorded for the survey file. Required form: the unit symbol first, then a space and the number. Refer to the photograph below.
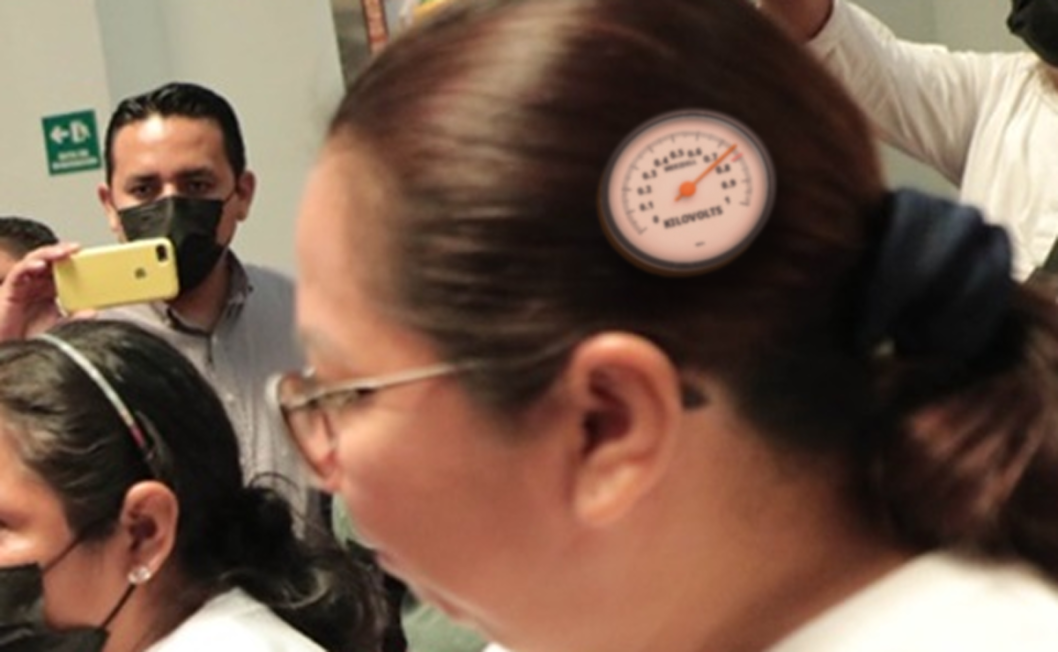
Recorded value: kV 0.75
